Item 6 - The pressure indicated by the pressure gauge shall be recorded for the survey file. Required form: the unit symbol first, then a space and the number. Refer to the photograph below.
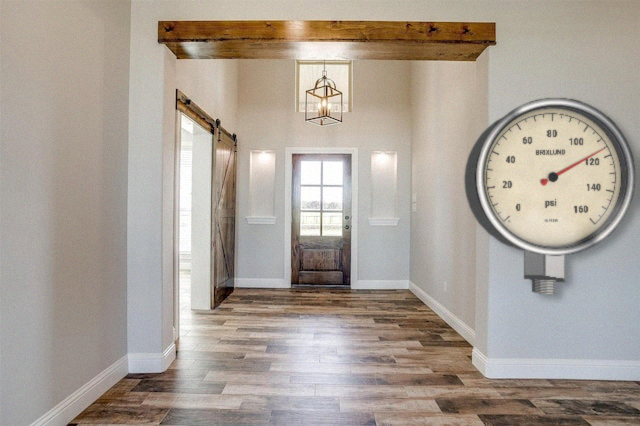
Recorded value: psi 115
